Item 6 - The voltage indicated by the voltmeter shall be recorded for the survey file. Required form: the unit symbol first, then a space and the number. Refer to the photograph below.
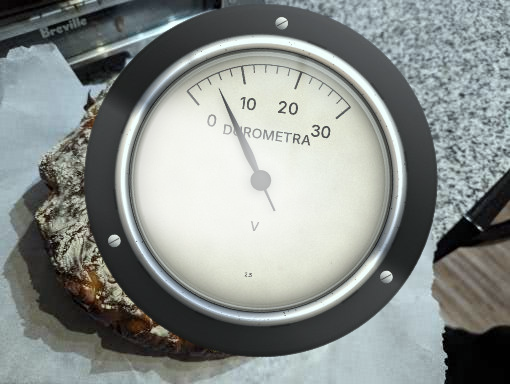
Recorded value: V 5
